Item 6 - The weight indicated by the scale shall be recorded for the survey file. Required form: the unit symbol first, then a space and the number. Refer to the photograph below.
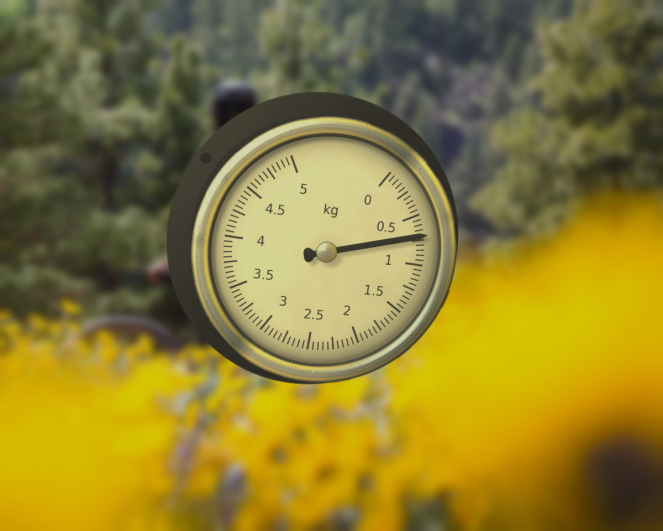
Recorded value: kg 0.7
